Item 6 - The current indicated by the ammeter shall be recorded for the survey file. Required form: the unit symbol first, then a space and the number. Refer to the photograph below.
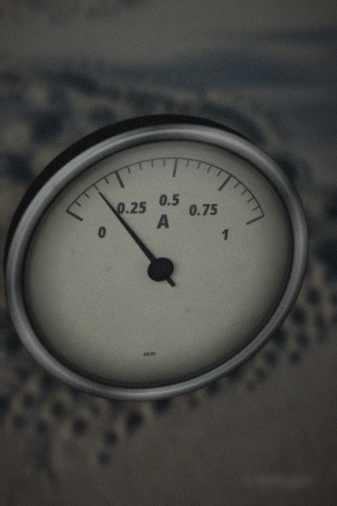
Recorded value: A 0.15
